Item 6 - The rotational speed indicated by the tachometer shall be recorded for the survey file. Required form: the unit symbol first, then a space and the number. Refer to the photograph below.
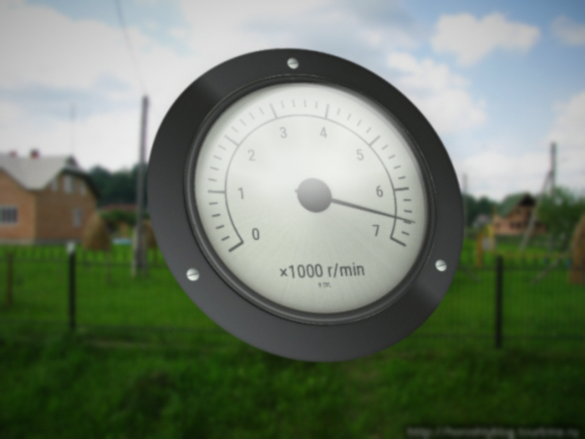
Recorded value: rpm 6600
